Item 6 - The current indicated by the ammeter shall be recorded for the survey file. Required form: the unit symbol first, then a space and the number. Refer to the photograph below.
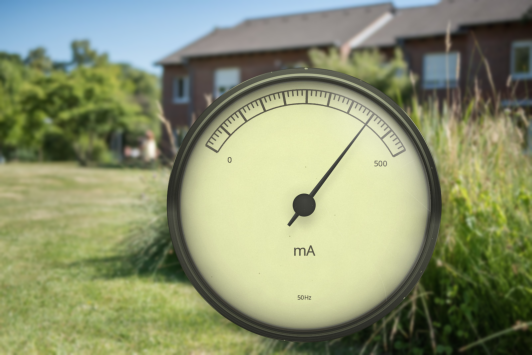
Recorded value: mA 400
